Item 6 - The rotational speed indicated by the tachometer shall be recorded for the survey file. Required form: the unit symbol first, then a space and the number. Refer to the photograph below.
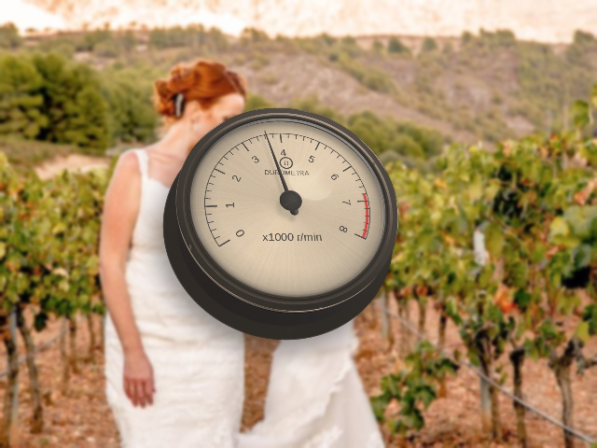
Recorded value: rpm 3600
